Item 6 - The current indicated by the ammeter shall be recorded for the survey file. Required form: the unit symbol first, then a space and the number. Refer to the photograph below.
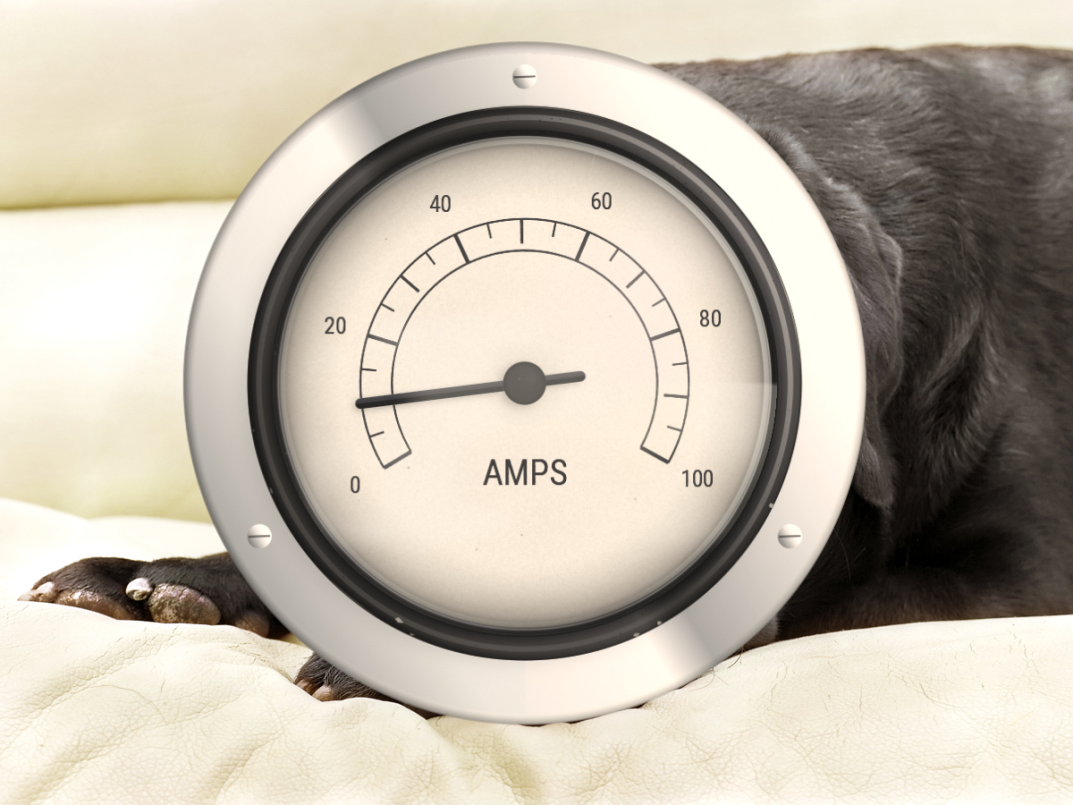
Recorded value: A 10
